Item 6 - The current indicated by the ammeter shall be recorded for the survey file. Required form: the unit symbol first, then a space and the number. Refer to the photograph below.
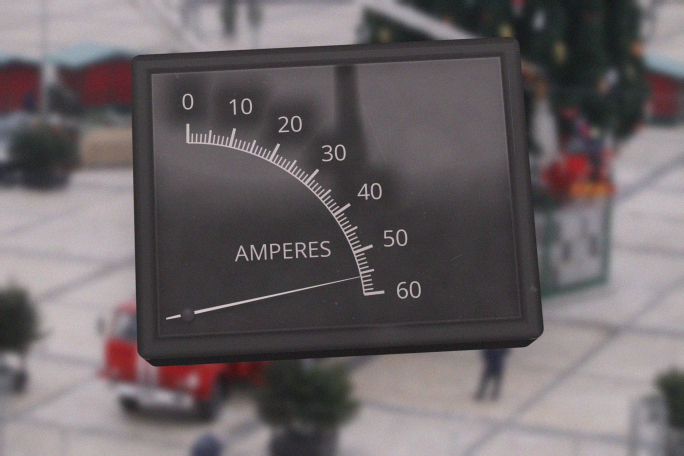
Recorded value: A 56
